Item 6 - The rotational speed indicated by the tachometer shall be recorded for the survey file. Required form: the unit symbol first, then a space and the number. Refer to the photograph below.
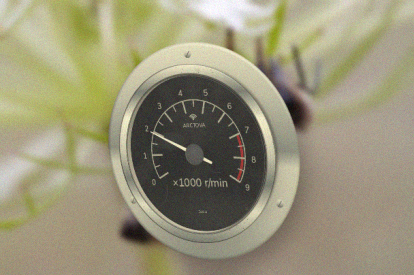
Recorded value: rpm 2000
